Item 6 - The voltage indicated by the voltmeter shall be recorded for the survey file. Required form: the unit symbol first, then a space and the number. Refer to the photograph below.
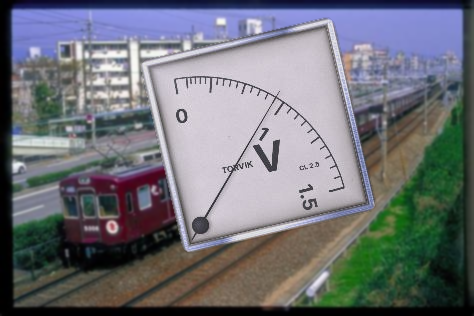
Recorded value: V 0.95
